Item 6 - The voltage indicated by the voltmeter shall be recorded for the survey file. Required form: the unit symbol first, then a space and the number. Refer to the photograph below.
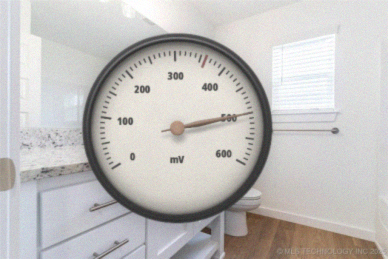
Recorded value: mV 500
